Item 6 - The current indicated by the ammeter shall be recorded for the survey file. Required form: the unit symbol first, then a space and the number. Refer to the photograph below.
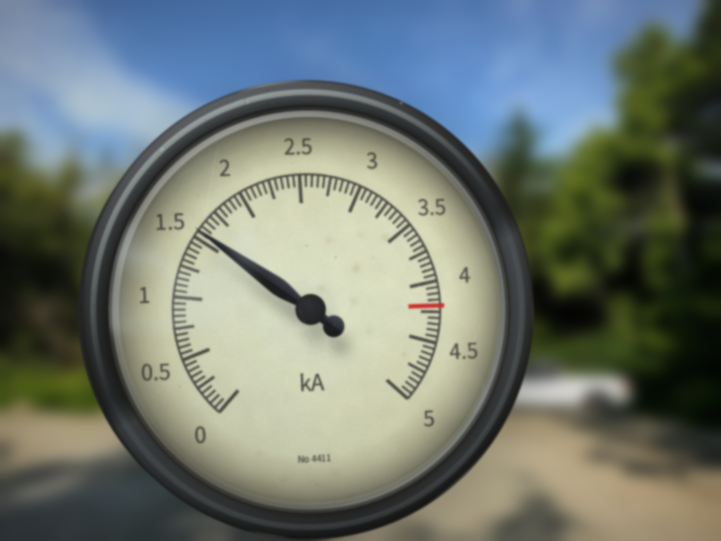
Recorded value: kA 1.55
